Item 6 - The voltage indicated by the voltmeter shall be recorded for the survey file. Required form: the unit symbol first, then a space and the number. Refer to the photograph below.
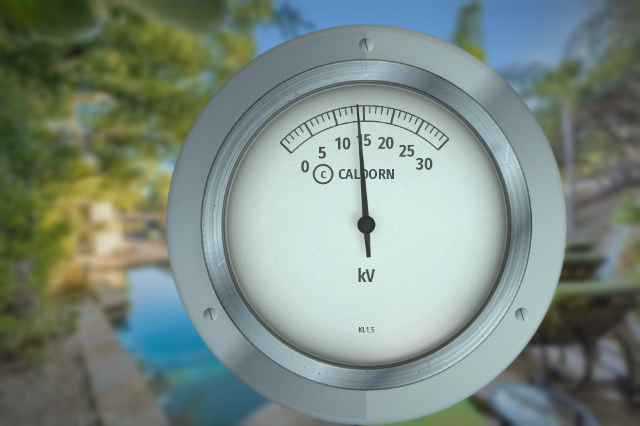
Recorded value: kV 14
